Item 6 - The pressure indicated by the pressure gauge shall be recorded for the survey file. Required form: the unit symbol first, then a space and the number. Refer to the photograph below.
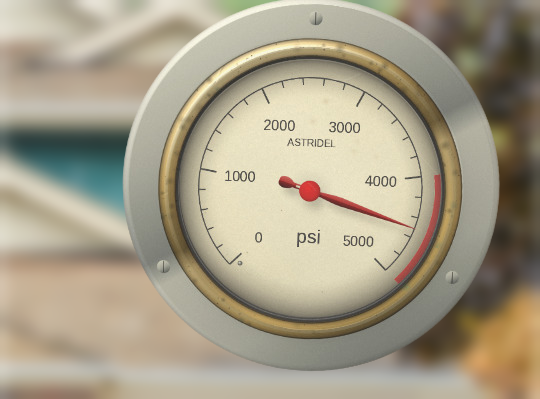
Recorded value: psi 4500
